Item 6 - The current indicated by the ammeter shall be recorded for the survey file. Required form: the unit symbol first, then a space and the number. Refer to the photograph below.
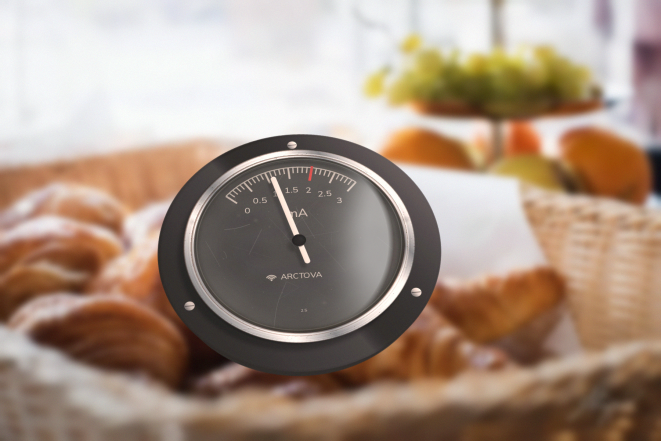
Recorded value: mA 1.1
